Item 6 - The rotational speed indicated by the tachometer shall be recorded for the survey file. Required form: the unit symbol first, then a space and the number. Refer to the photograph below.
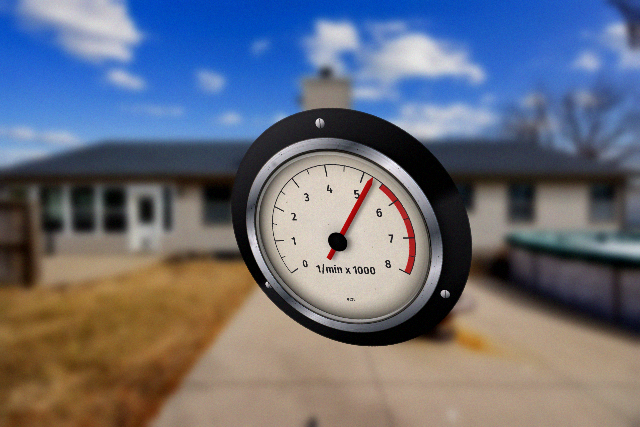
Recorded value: rpm 5250
